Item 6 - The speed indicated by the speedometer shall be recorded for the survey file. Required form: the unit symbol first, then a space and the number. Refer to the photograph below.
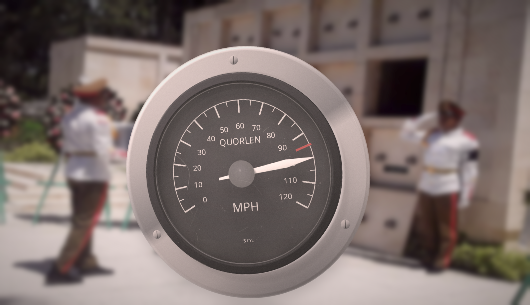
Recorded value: mph 100
